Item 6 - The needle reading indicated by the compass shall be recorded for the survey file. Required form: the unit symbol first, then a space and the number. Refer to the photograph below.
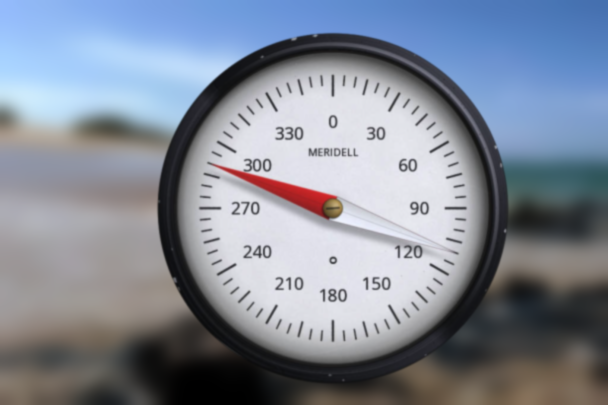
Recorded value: ° 290
